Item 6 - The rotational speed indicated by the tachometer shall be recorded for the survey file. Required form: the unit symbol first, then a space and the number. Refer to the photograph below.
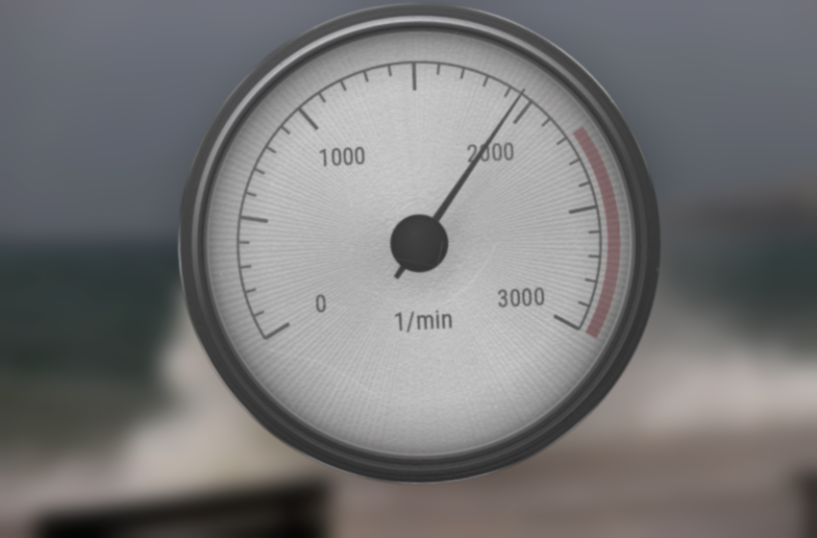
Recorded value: rpm 1950
